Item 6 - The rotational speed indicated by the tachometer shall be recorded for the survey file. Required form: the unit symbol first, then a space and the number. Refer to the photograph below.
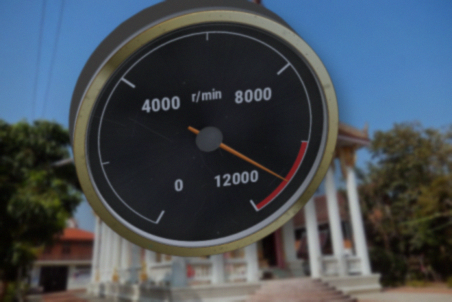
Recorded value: rpm 11000
